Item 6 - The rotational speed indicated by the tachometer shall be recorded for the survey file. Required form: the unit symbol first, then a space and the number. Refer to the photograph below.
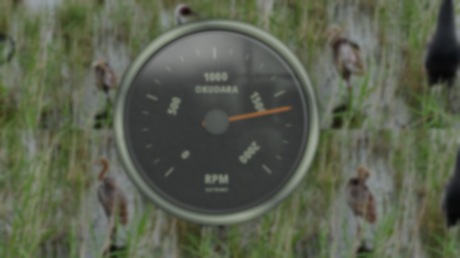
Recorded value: rpm 1600
